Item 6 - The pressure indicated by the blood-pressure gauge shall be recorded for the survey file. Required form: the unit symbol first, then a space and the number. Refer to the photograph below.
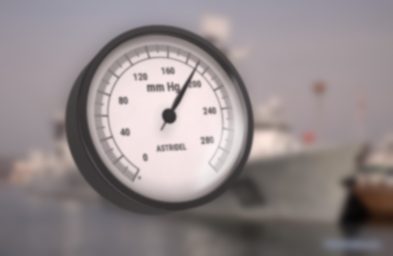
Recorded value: mmHg 190
